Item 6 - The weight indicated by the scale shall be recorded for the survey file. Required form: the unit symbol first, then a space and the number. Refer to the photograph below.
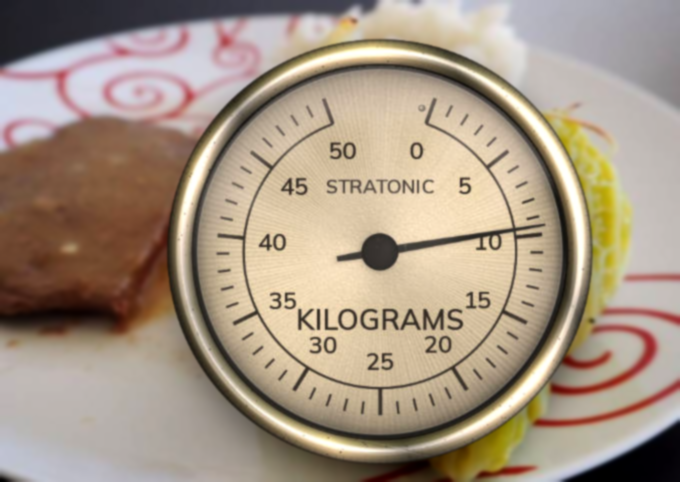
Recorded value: kg 9.5
